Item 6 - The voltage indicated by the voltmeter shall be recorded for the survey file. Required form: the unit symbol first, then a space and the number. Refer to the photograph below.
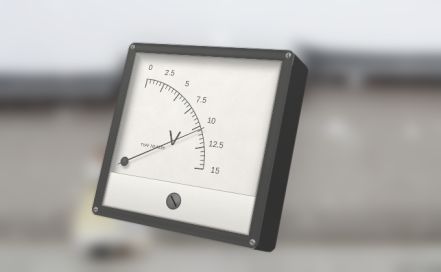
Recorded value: V 10.5
